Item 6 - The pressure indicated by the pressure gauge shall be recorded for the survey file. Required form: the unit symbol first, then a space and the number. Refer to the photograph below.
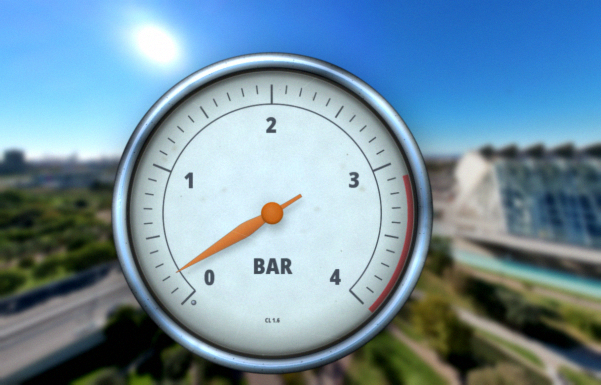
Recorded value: bar 0.2
